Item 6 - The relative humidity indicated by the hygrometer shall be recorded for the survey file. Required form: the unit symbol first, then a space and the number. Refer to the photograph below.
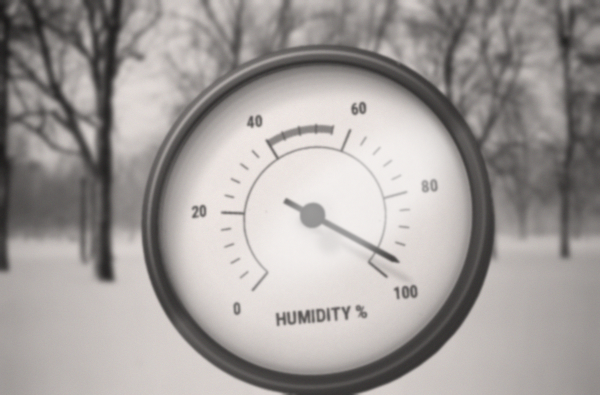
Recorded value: % 96
